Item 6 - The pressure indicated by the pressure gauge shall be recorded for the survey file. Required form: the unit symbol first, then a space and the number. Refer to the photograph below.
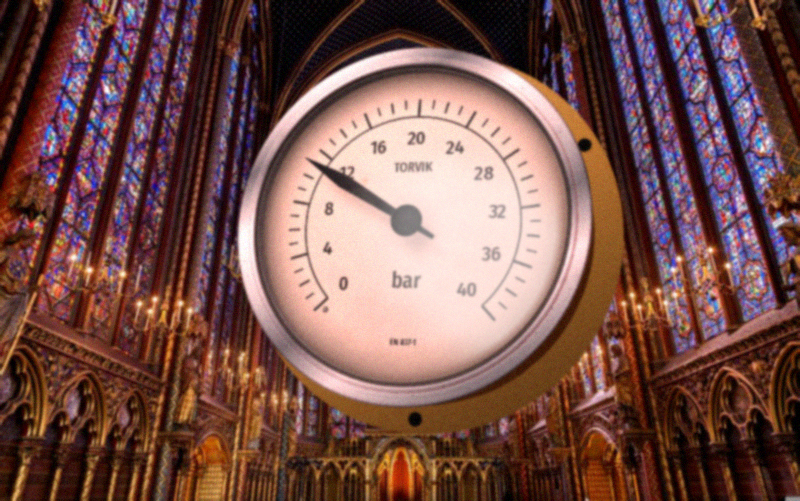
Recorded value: bar 11
